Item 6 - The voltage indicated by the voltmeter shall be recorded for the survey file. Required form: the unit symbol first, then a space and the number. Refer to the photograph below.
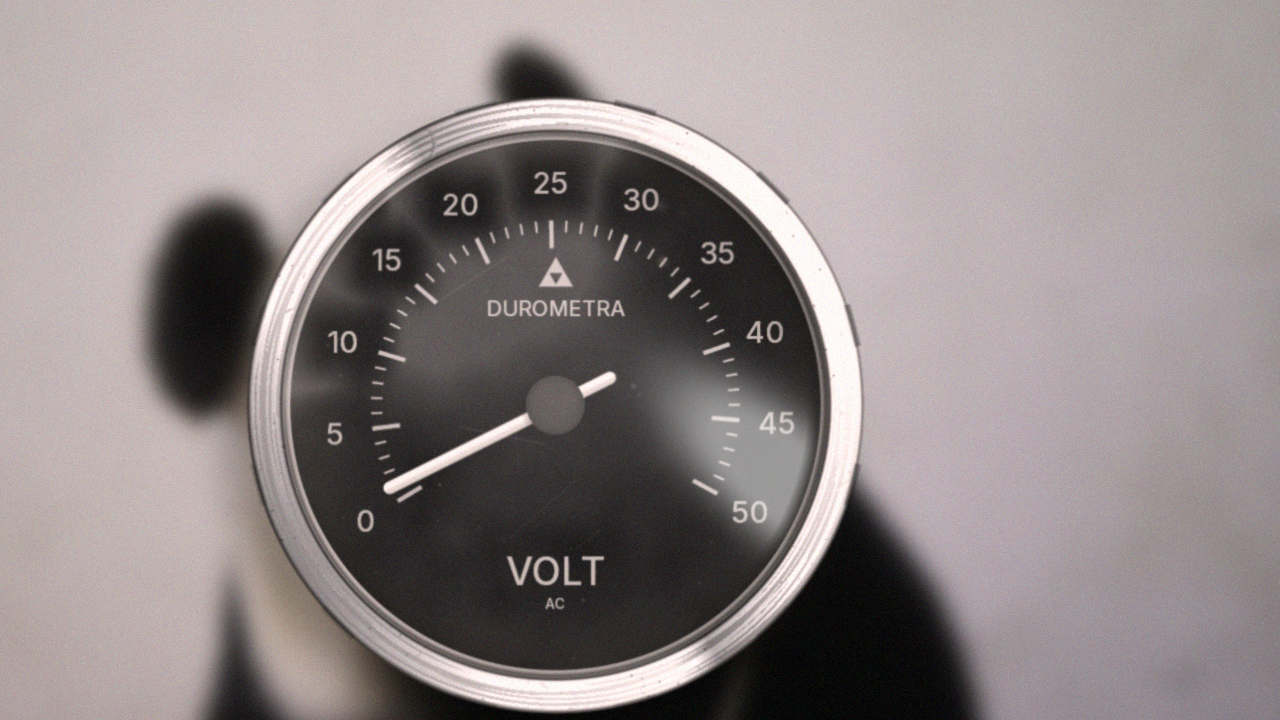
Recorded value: V 1
